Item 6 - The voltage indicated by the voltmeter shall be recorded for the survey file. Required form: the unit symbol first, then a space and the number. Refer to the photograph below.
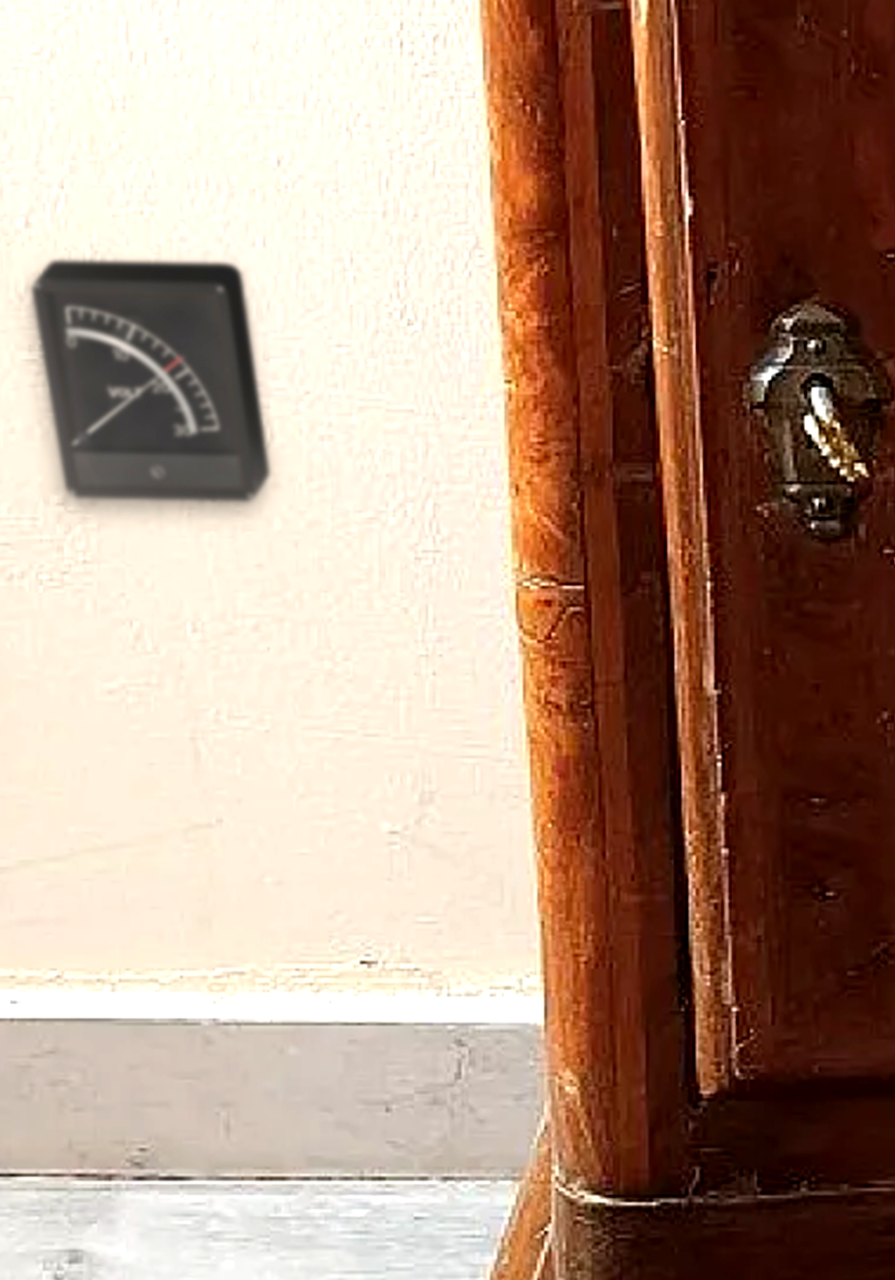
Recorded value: V 18
